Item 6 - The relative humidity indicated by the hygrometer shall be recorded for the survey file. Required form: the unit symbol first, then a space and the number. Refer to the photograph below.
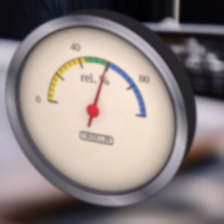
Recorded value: % 60
